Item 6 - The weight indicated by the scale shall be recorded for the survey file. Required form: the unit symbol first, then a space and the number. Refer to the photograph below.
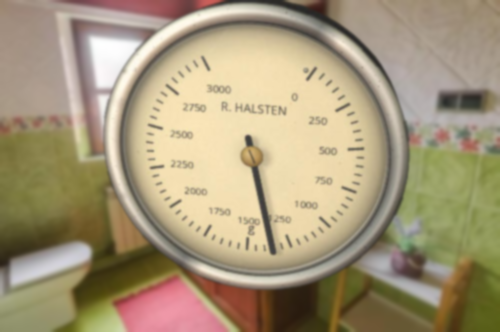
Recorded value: g 1350
